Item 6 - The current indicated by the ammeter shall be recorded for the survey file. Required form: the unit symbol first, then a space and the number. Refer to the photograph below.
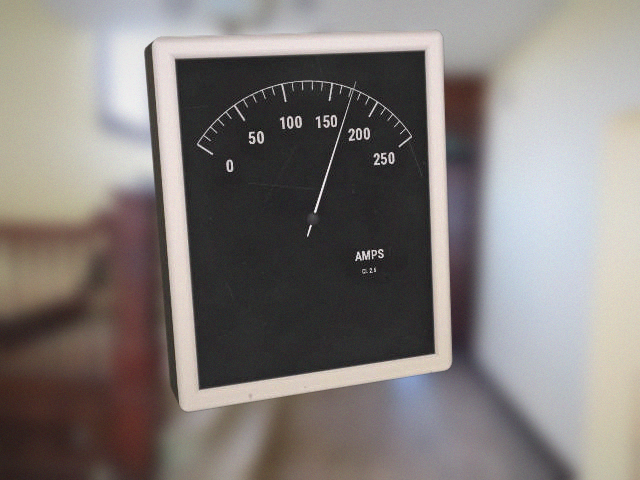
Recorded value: A 170
